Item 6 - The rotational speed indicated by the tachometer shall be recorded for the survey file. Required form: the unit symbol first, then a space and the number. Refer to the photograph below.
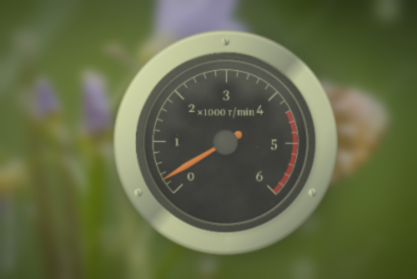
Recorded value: rpm 300
